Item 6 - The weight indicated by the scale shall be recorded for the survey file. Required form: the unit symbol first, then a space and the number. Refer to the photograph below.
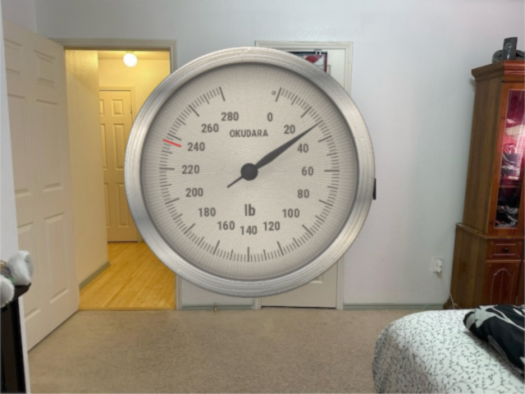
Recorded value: lb 30
